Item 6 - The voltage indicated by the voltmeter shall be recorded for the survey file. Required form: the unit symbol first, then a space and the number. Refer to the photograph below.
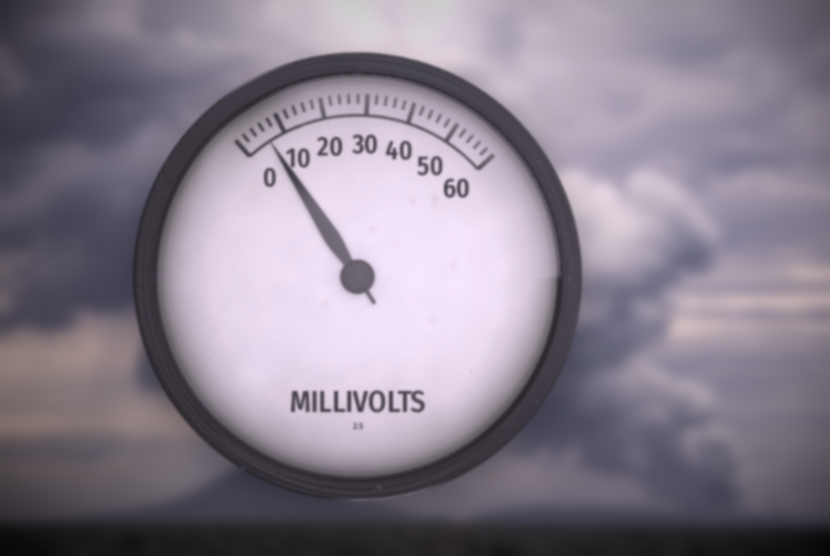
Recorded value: mV 6
